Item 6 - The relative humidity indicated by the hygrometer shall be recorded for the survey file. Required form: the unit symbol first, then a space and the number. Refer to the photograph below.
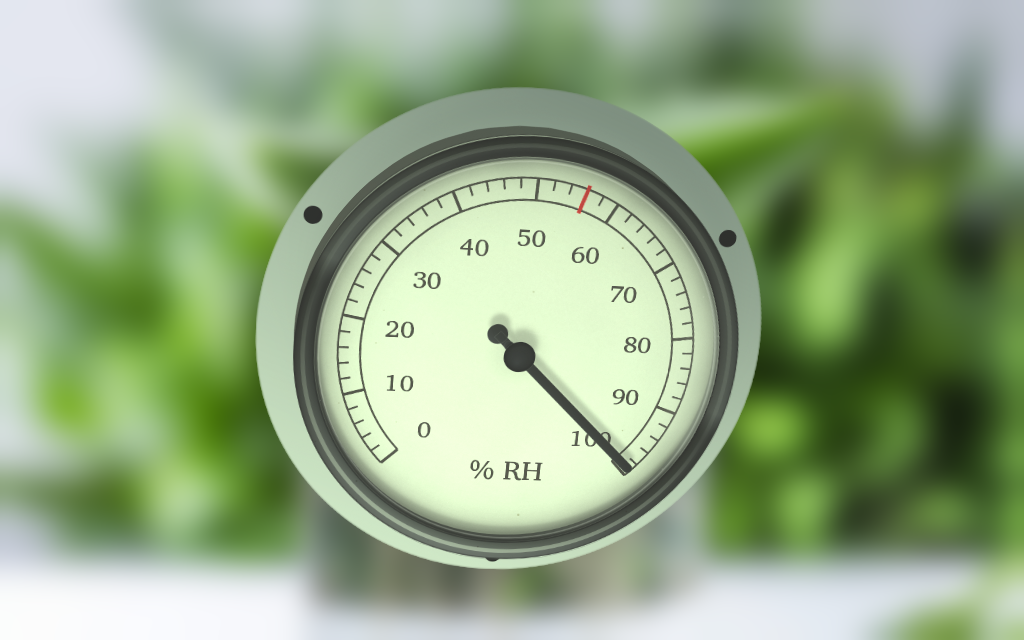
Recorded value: % 99
